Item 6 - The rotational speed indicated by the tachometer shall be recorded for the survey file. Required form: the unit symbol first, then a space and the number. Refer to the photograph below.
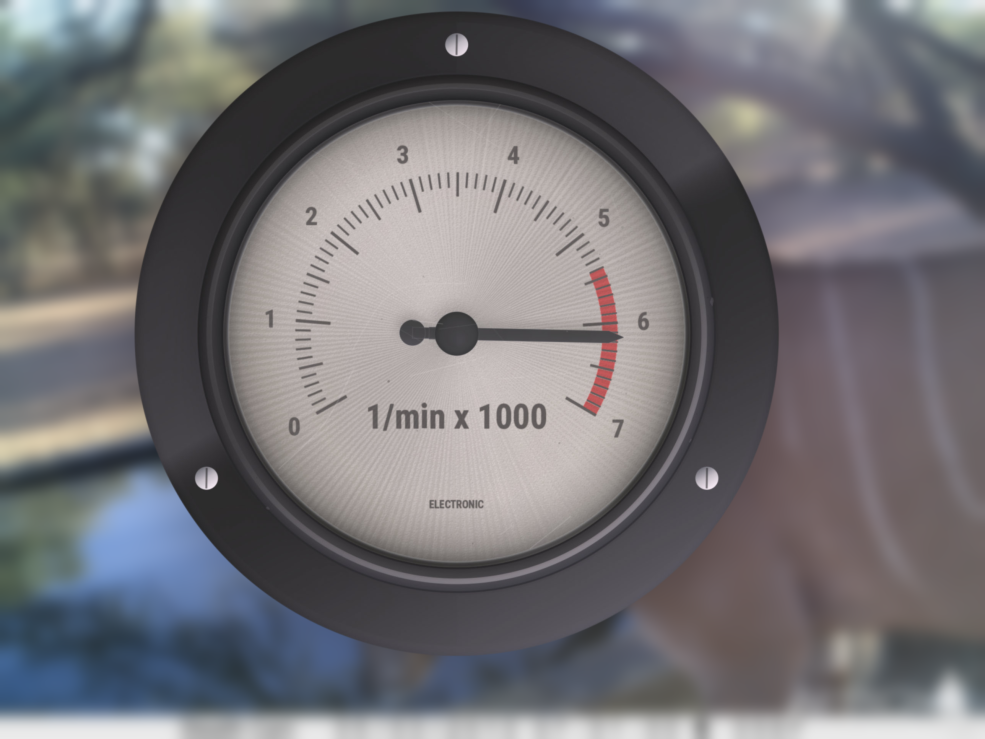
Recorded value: rpm 6150
